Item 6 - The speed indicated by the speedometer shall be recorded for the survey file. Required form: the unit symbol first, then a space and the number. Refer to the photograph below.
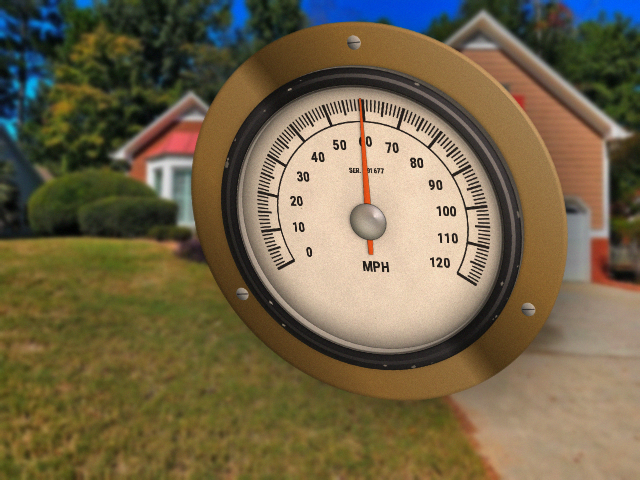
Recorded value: mph 60
